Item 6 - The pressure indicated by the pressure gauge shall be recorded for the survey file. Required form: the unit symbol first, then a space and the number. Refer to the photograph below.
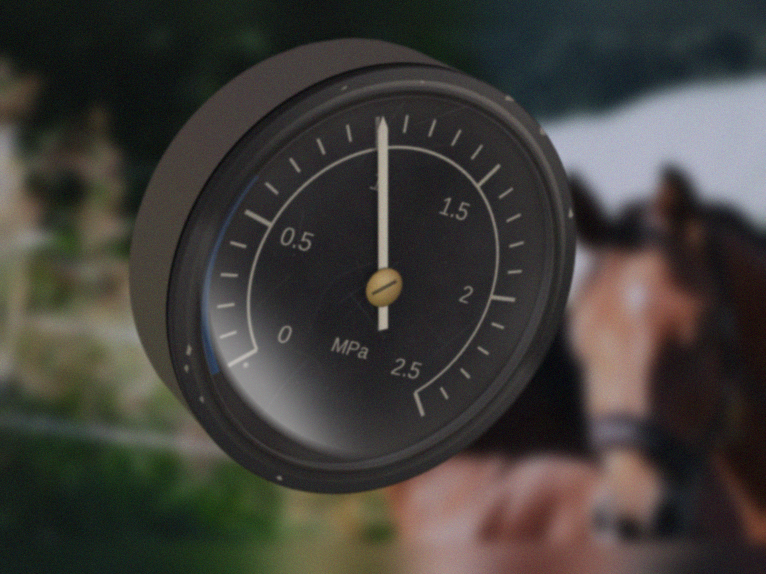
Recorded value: MPa 1
